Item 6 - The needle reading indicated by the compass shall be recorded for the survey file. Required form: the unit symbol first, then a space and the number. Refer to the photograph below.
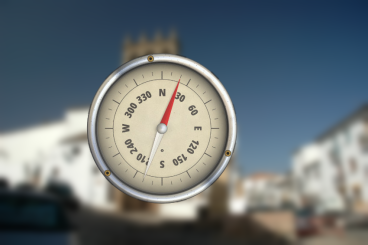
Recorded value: ° 20
